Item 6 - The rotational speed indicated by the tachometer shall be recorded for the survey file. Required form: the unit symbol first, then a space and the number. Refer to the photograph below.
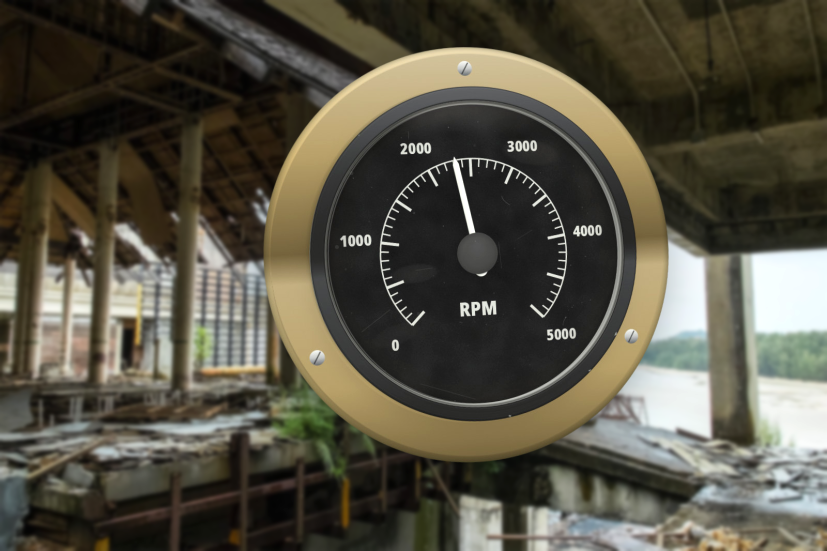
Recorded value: rpm 2300
